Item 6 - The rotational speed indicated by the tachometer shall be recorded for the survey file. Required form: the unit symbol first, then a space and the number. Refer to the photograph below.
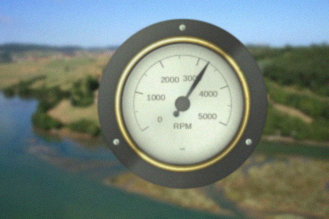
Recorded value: rpm 3250
